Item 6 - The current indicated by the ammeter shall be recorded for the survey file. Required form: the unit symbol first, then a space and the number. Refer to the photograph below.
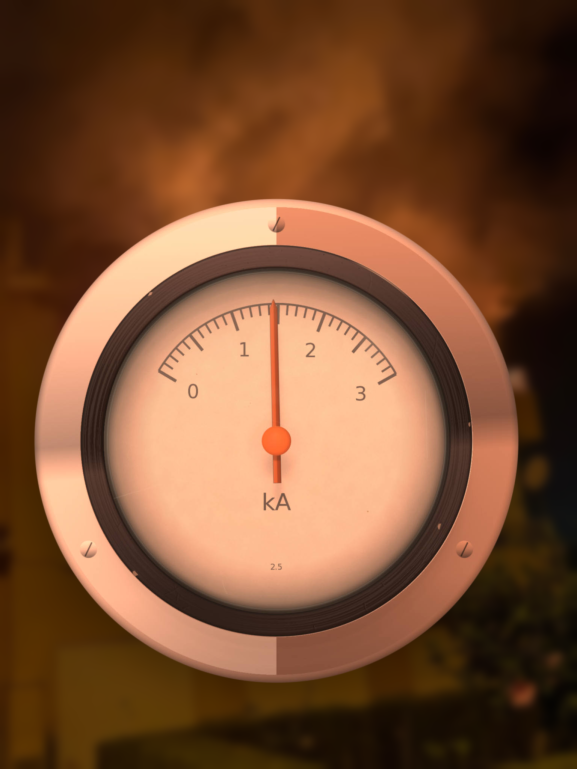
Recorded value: kA 1.45
